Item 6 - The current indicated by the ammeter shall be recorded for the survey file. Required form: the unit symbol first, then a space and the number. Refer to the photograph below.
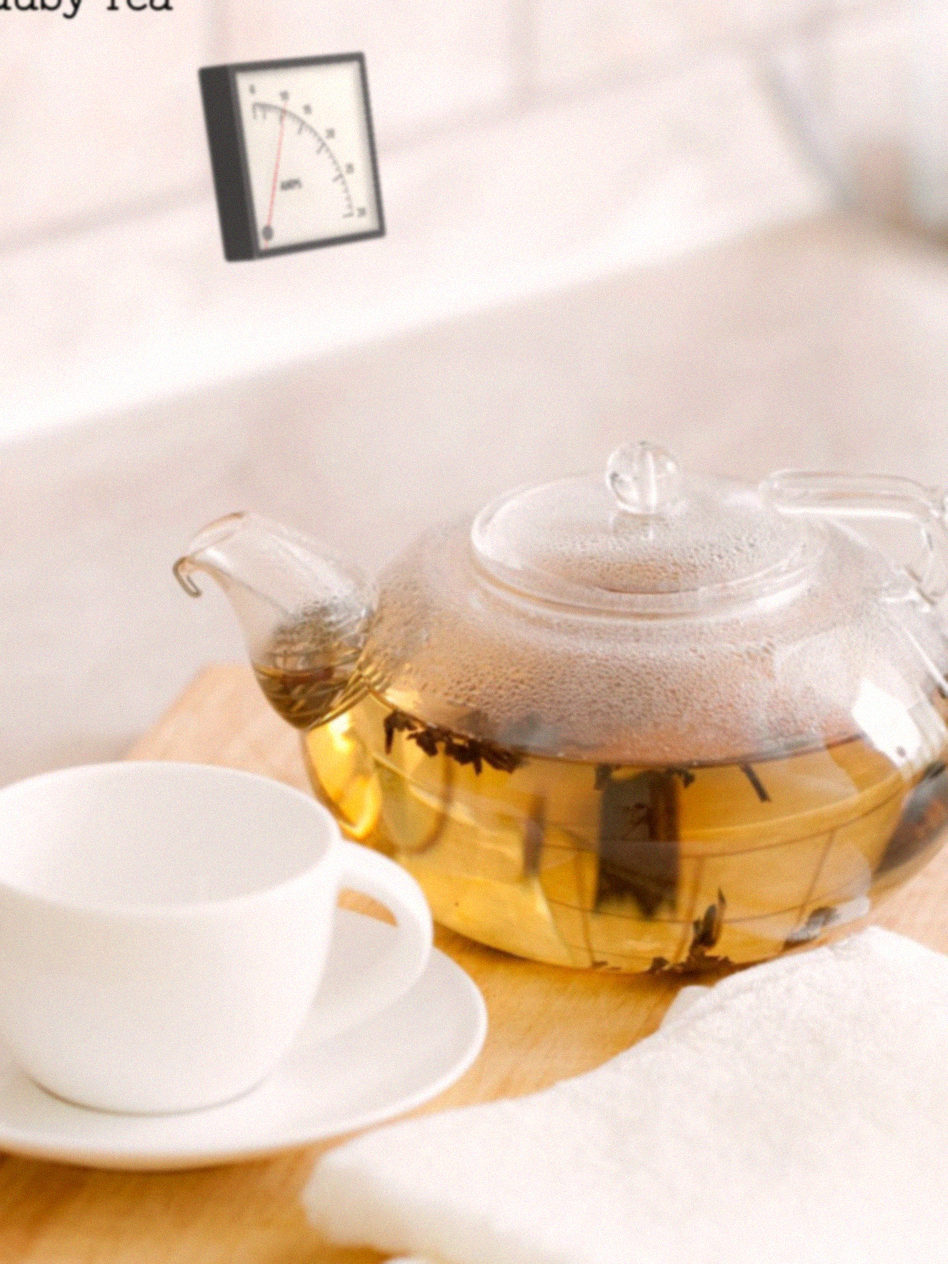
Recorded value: A 10
